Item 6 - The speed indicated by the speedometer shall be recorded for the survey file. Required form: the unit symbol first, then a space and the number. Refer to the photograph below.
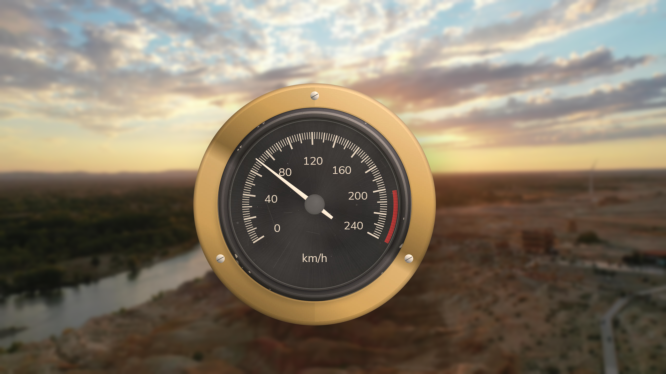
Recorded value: km/h 70
